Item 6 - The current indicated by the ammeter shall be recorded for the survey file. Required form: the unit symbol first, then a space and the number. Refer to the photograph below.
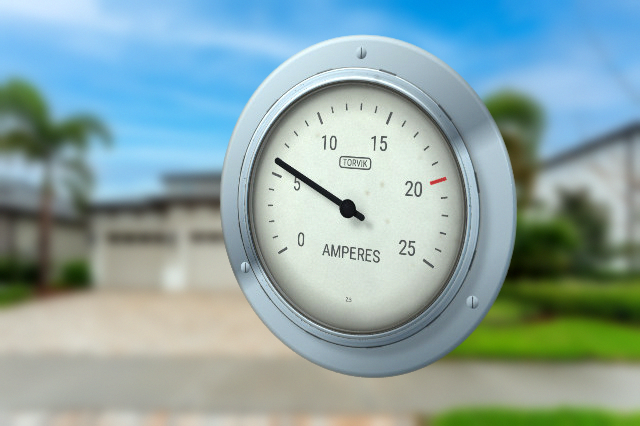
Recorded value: A 6
